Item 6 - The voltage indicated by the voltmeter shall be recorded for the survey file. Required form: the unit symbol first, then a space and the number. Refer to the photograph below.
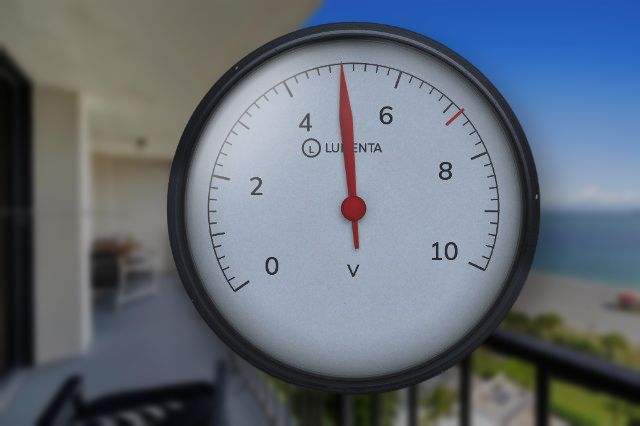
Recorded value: V 5
